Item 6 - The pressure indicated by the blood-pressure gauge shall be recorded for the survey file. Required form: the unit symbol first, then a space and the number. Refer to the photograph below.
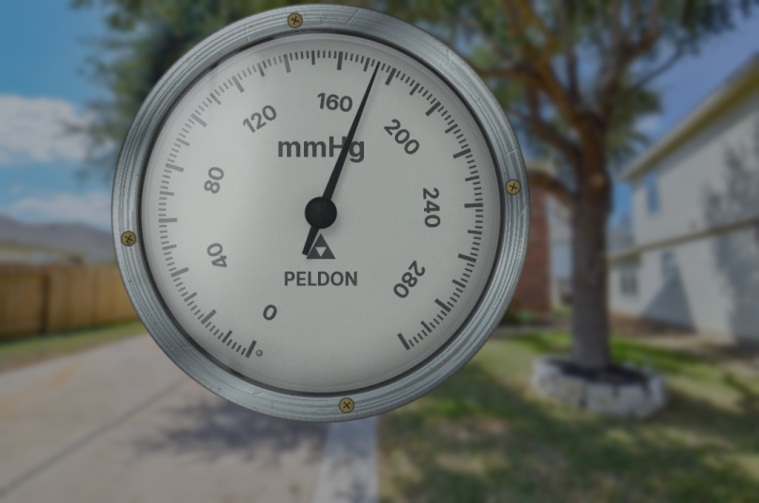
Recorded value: mmHg 174
